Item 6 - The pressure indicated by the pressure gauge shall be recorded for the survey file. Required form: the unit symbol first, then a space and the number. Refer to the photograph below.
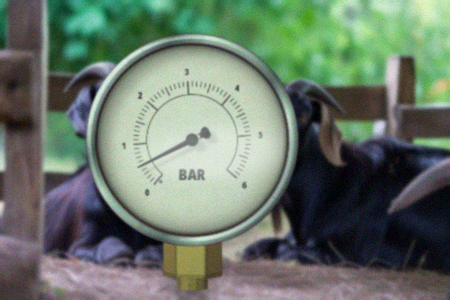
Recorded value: bar 0.5
